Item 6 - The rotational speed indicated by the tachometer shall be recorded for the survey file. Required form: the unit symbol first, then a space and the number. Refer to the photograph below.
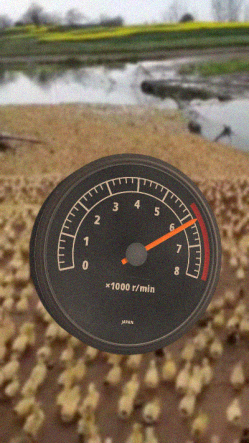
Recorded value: rpm 6200
